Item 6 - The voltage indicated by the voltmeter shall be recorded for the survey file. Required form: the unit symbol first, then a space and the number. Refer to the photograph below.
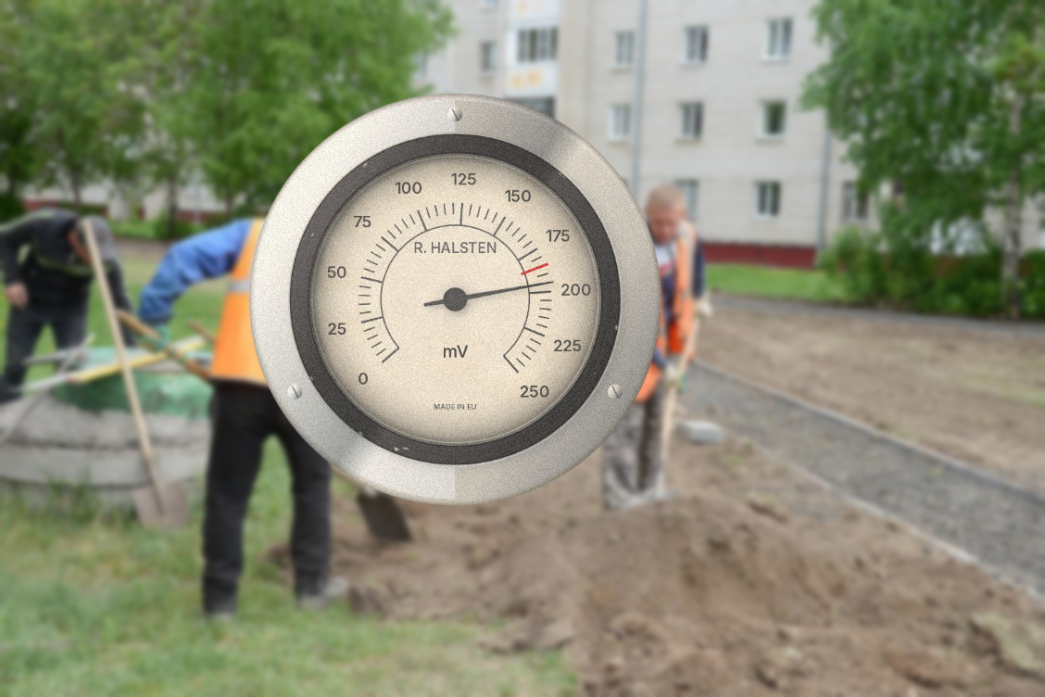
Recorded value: mV 195
